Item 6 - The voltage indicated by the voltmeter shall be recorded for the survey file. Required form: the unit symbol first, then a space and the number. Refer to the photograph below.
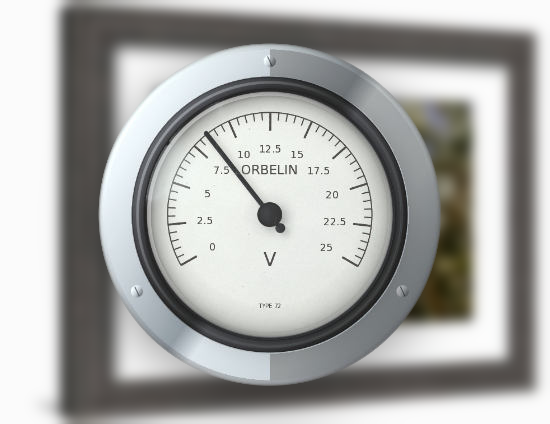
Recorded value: V 8.5
